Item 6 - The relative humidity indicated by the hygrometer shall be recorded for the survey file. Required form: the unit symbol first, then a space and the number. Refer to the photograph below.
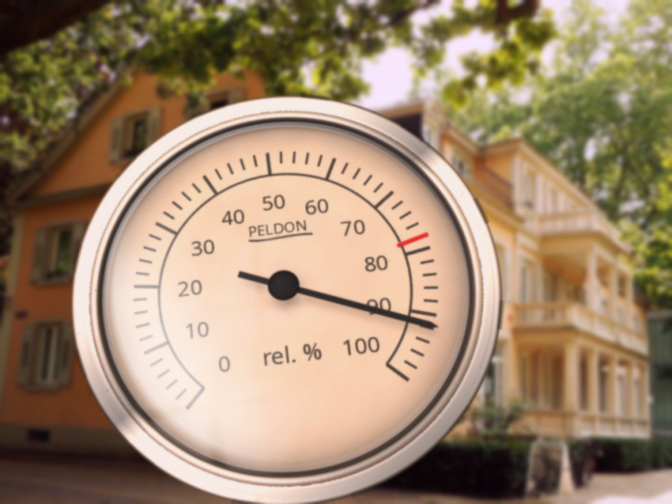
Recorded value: % 92
